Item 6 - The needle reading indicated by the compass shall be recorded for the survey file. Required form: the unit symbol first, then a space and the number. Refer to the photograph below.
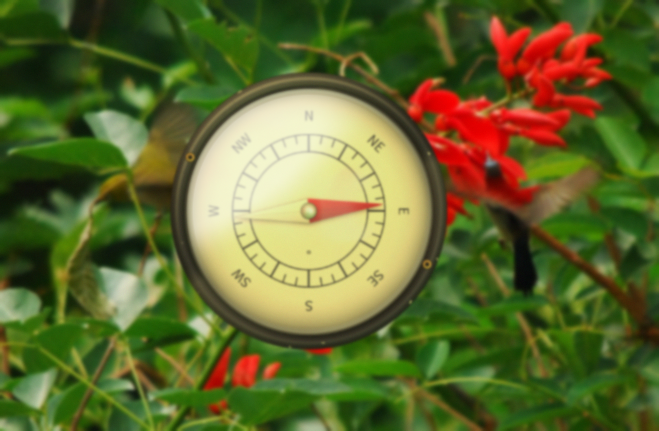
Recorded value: ° 85
